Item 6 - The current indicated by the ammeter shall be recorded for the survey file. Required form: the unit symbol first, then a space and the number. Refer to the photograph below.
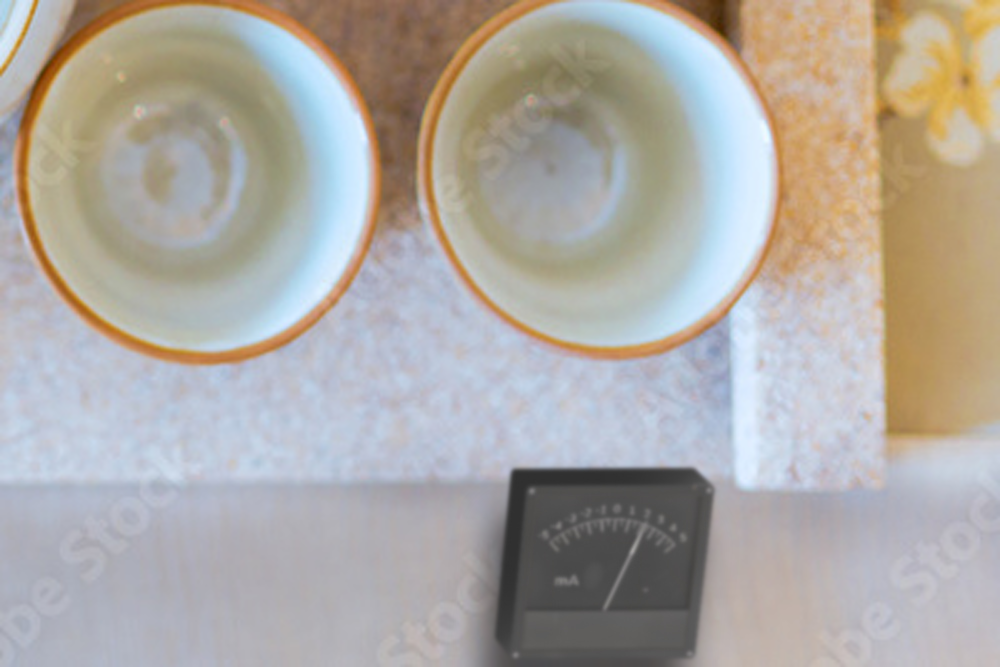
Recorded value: mA 2
